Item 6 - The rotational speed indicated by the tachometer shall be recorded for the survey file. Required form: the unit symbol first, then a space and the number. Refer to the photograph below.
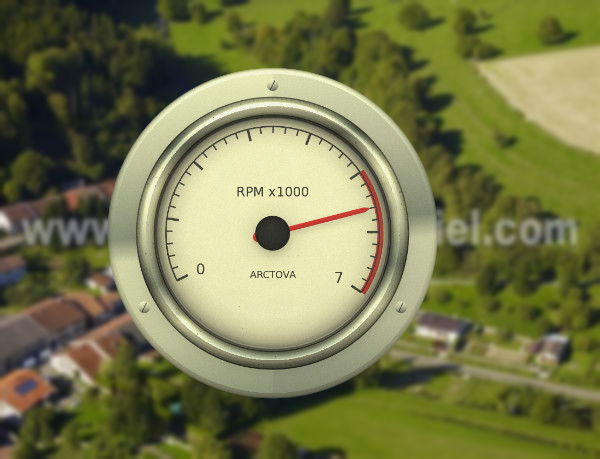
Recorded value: rpm 5600
